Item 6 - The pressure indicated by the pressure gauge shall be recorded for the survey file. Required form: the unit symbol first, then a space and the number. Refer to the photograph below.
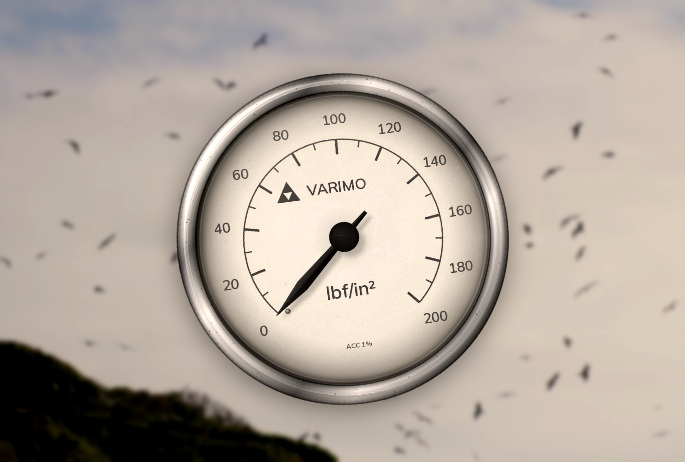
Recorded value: psi 0
